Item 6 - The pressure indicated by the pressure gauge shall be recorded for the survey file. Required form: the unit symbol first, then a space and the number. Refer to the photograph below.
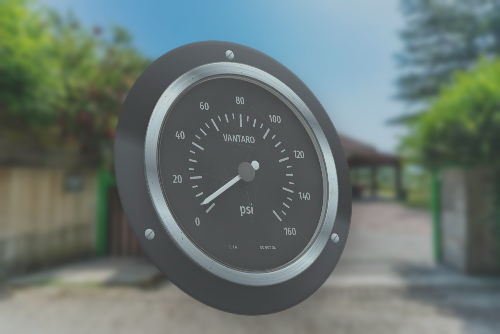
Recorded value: psi 5
